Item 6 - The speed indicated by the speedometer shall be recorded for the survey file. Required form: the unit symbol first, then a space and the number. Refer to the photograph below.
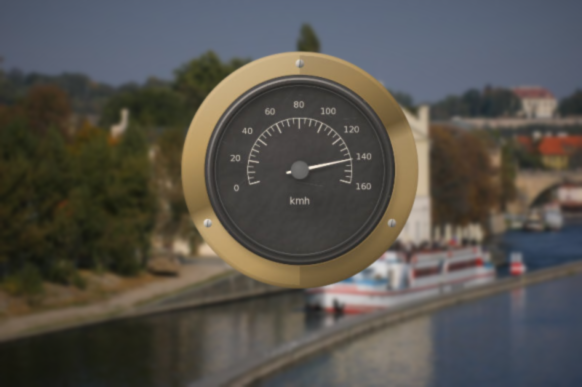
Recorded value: km/h 140
